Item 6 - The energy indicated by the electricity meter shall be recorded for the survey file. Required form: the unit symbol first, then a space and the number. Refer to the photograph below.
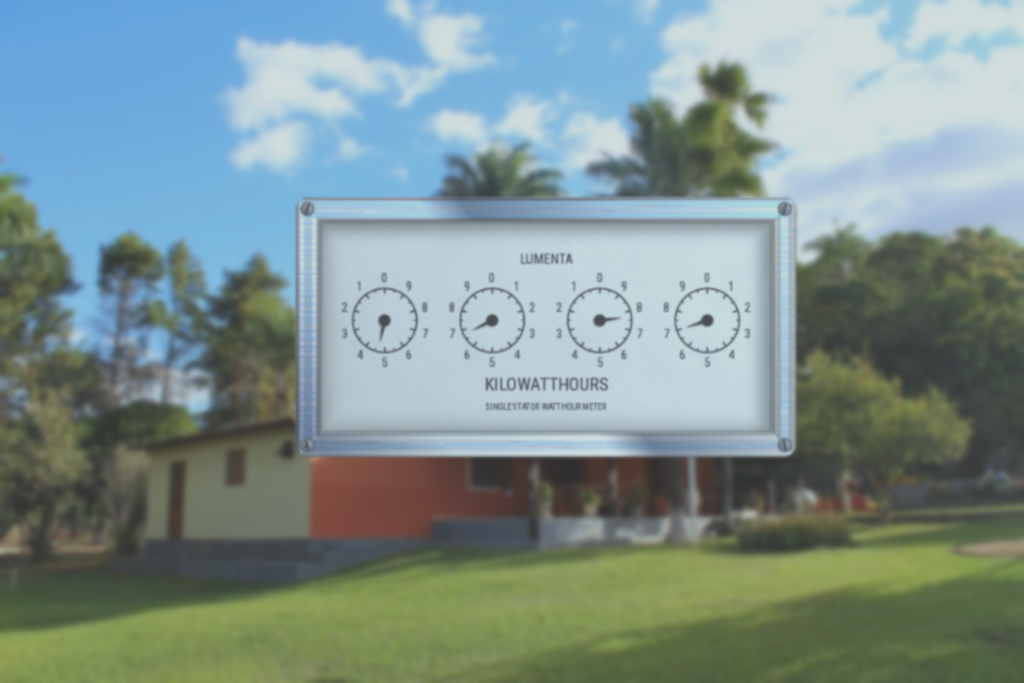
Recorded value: kWh 4677
